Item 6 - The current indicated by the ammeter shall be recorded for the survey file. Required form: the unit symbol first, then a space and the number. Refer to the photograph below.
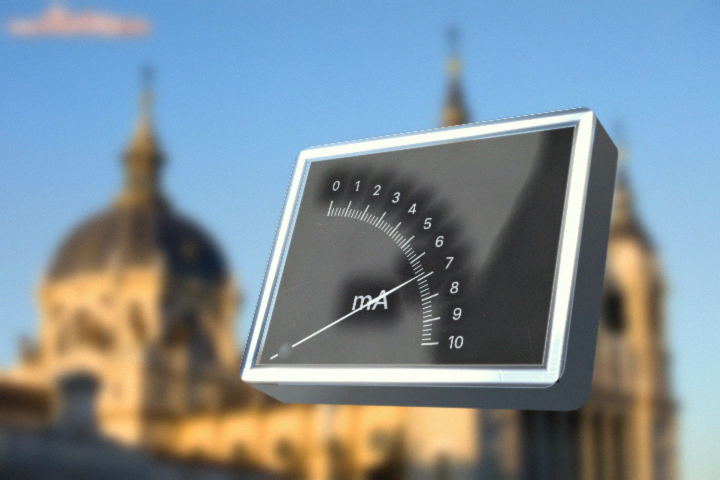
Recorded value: mA 7
